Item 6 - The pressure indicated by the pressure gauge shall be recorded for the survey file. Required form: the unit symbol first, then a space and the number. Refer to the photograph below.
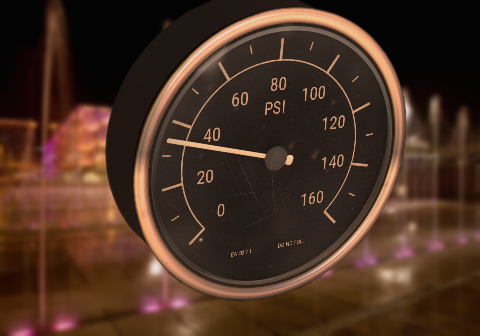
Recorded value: psi 35
